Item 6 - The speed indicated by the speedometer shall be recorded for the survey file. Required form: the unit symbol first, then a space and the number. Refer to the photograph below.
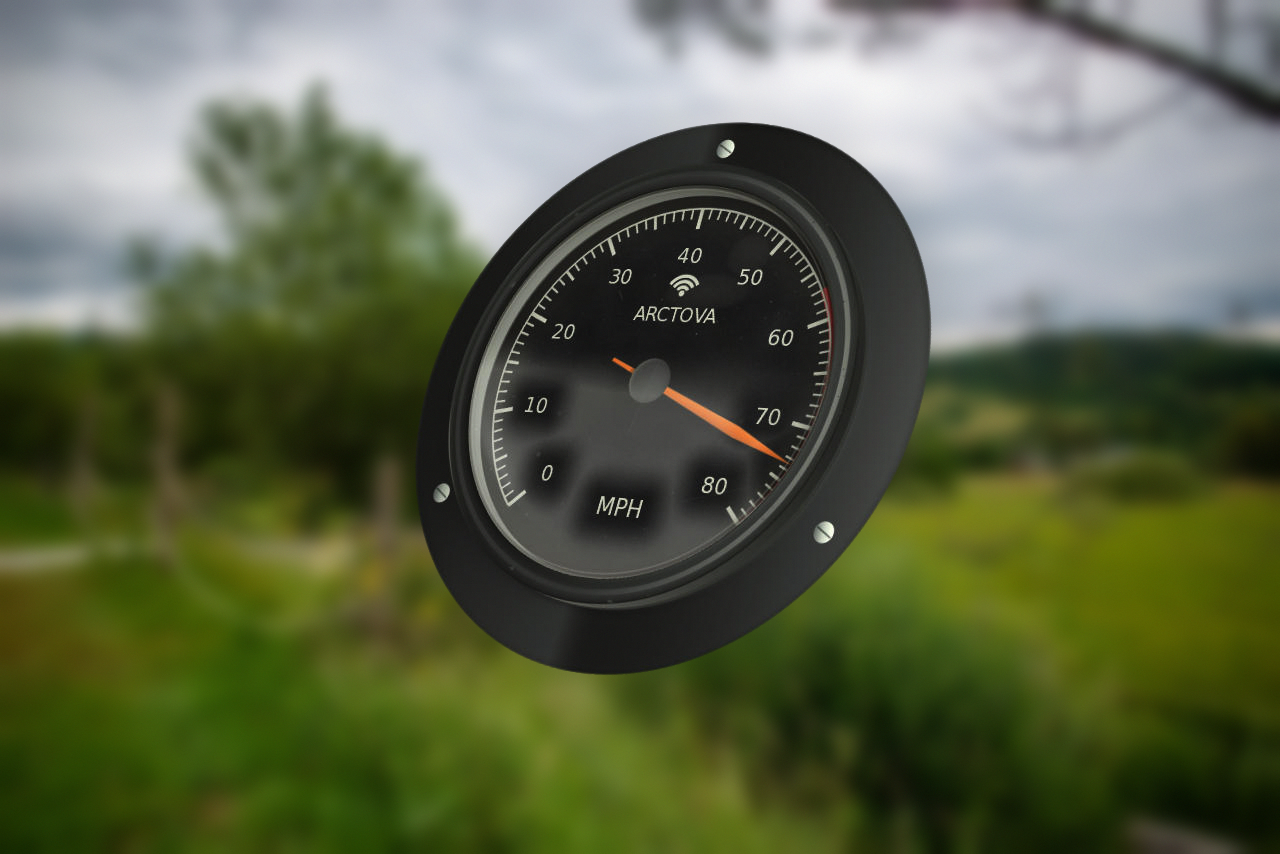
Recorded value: mph 73.5
